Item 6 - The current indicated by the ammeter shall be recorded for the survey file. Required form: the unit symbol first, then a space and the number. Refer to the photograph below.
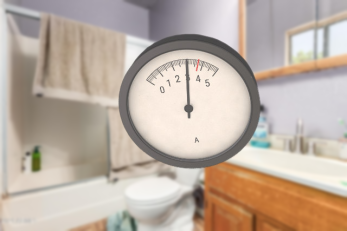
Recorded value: A 3
